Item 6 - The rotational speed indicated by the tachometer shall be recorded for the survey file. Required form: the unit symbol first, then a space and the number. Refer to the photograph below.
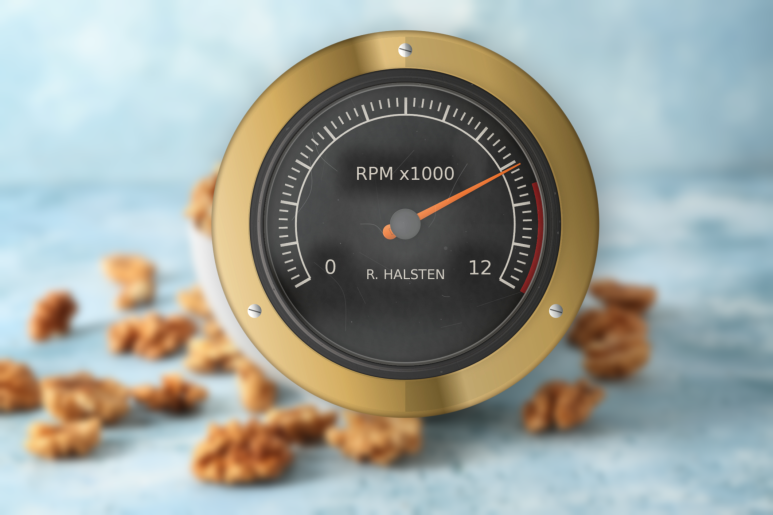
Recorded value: rpm 9100
